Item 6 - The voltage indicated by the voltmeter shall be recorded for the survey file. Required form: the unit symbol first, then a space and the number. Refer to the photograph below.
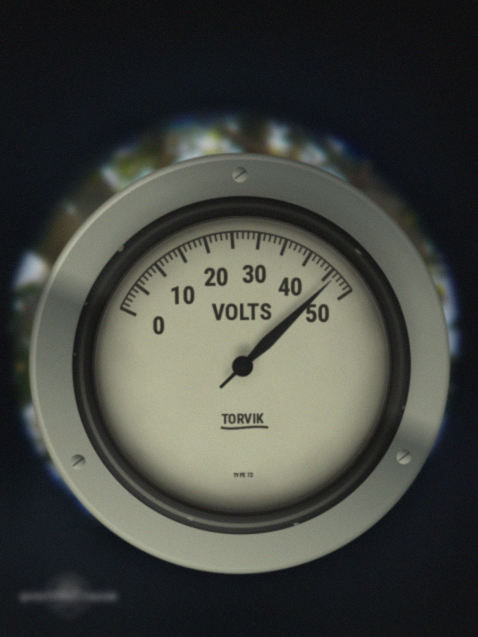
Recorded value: V 46
